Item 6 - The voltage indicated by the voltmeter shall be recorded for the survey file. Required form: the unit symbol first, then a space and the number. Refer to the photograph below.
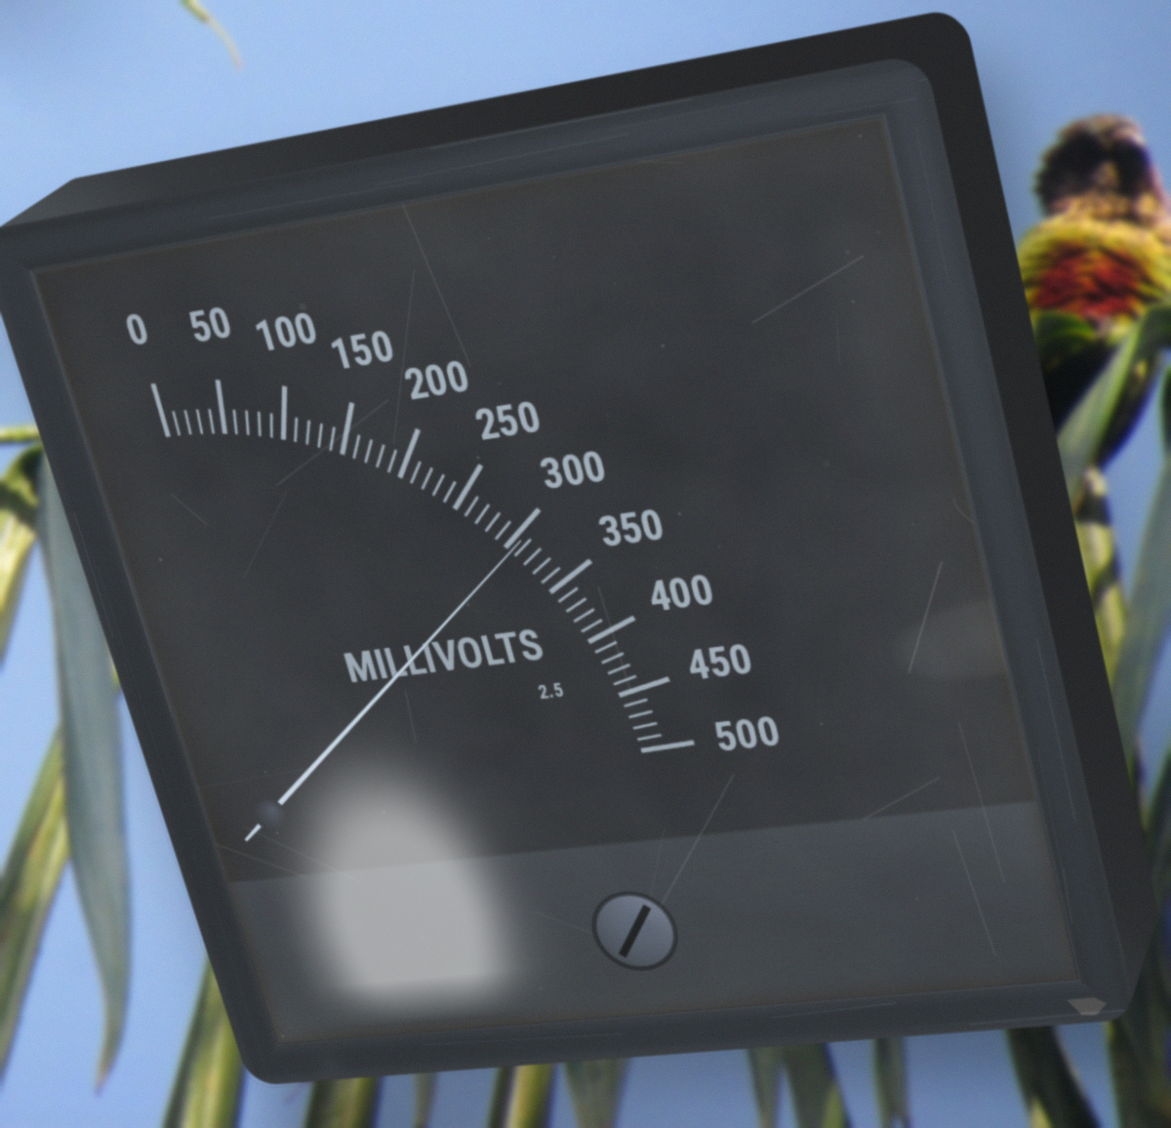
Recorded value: mV 305
